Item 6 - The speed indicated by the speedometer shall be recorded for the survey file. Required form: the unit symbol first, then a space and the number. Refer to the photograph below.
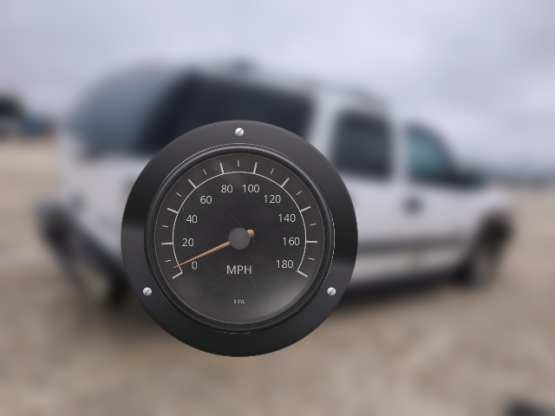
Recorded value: mph 5
